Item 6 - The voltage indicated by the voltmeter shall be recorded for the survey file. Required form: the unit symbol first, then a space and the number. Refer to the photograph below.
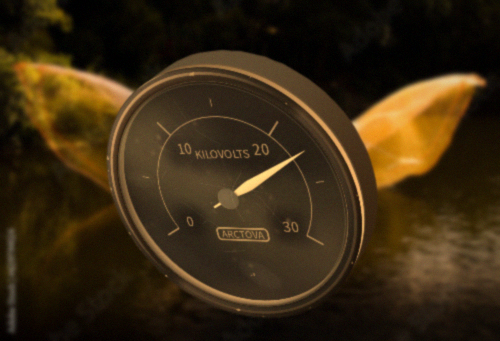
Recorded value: kV 22.5
